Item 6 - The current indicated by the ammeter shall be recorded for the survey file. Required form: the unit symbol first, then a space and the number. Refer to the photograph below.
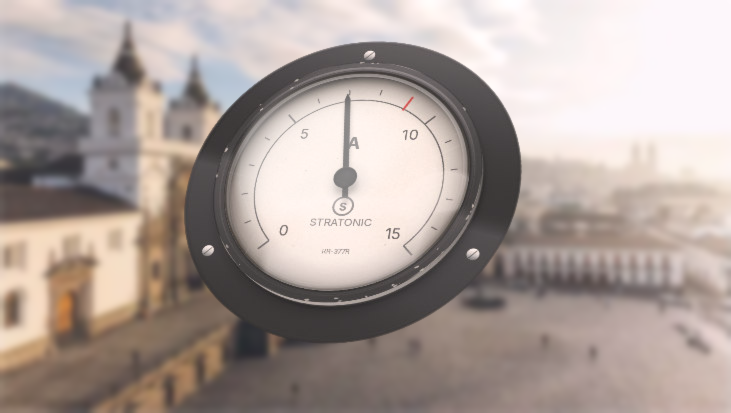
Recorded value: A 7
